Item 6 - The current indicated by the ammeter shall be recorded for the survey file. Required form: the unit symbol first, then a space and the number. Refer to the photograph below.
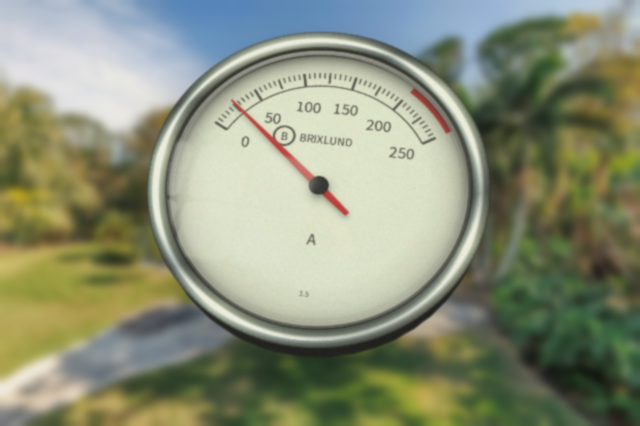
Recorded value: A 25
